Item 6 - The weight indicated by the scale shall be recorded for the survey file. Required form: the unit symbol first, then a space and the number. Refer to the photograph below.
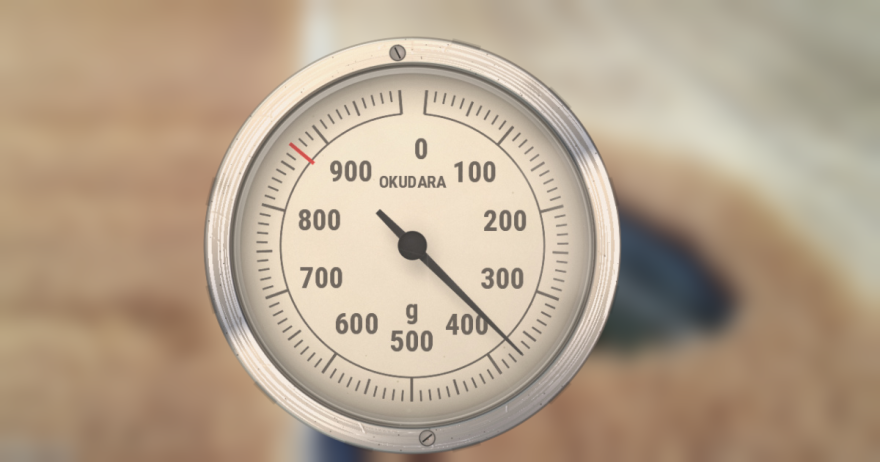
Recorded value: g 370
